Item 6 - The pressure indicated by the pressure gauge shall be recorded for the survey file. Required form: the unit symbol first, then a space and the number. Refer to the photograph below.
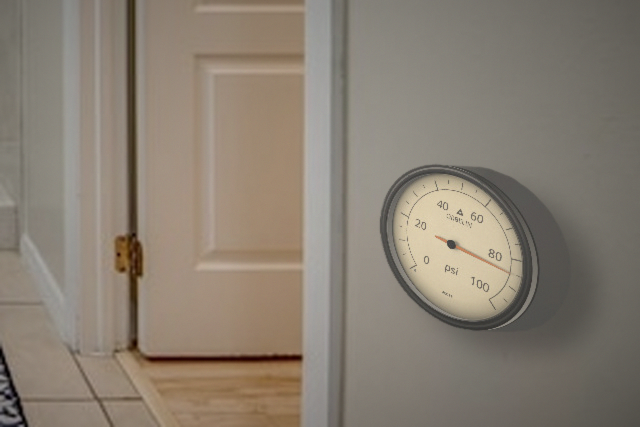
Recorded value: psi 85
